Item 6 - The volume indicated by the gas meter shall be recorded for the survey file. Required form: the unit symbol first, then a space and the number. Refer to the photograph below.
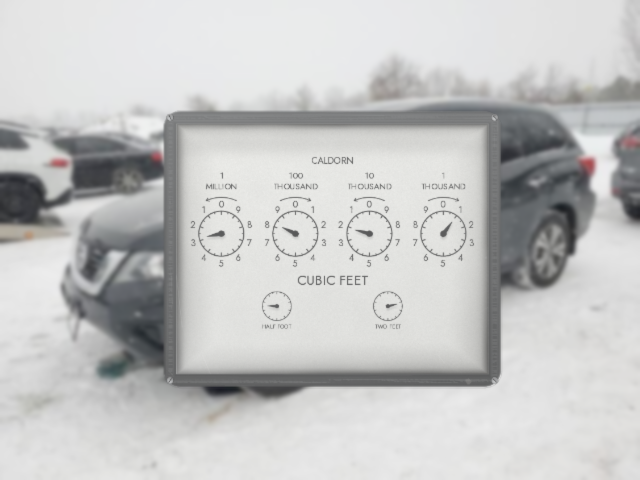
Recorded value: ft³ 282100
